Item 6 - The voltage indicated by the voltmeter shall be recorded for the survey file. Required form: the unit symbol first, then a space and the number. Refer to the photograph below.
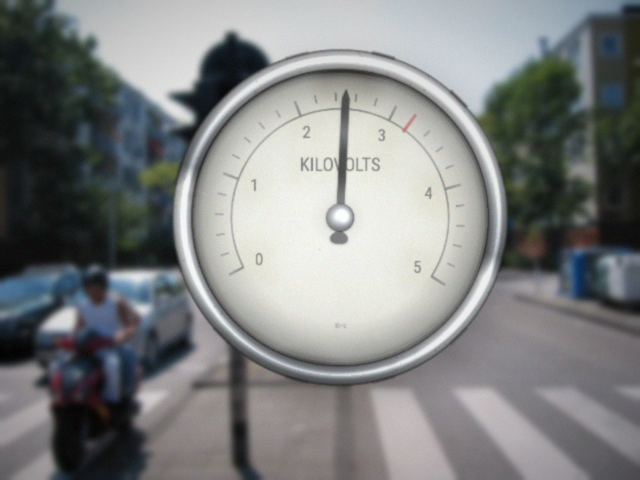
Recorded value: kV 2.5
